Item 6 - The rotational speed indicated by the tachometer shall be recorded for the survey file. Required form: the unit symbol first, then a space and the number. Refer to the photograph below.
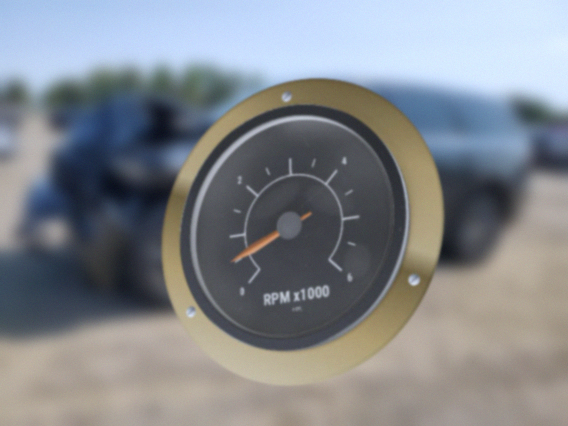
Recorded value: rpm 500
